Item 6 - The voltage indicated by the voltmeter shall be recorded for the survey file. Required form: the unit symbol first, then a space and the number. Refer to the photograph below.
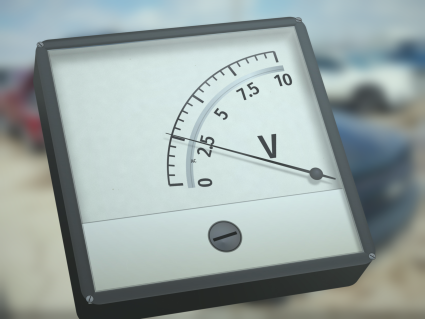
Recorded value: V 2.5
